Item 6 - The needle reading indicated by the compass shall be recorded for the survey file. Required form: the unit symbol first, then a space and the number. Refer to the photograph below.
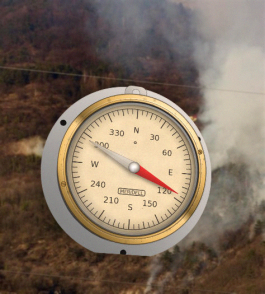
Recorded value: ° 115
